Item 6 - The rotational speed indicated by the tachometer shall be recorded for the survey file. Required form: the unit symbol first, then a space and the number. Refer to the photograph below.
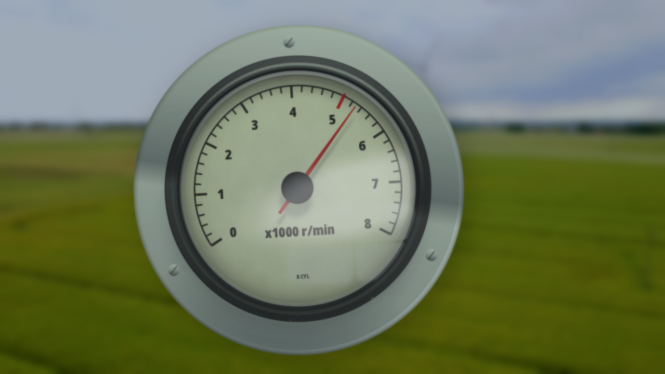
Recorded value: rpm 5300
